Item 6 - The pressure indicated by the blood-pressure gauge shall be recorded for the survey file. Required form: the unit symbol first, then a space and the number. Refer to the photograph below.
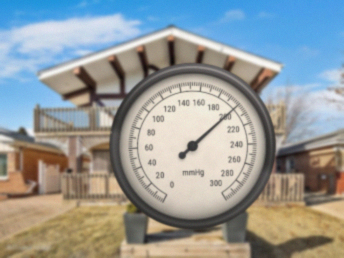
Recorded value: mmHg 200
